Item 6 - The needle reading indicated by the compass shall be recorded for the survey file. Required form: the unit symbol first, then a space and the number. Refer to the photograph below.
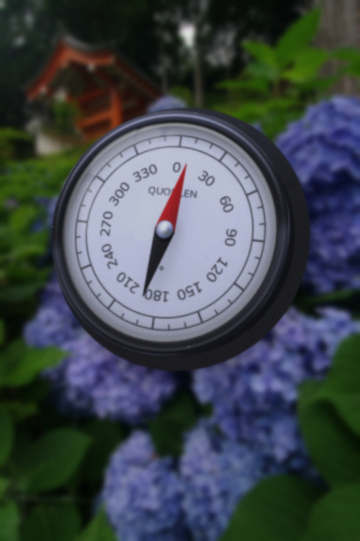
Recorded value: ° 10
